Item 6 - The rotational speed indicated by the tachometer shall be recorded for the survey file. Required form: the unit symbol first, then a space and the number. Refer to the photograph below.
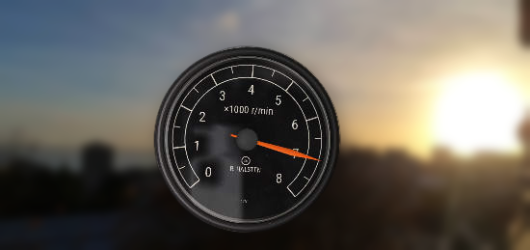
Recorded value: rpm 7000
